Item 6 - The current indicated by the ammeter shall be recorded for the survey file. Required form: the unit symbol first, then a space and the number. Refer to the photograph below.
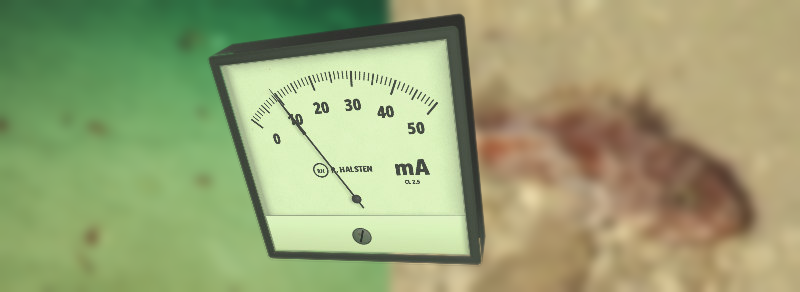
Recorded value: mA 10
